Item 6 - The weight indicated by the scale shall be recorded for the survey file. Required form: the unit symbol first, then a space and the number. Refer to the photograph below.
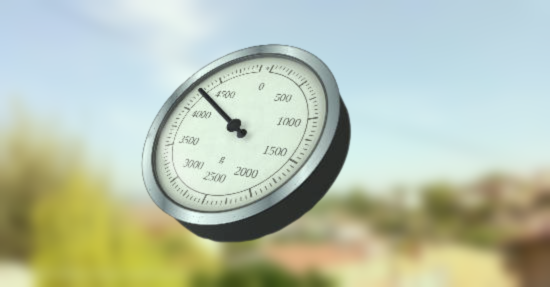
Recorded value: g 4250
